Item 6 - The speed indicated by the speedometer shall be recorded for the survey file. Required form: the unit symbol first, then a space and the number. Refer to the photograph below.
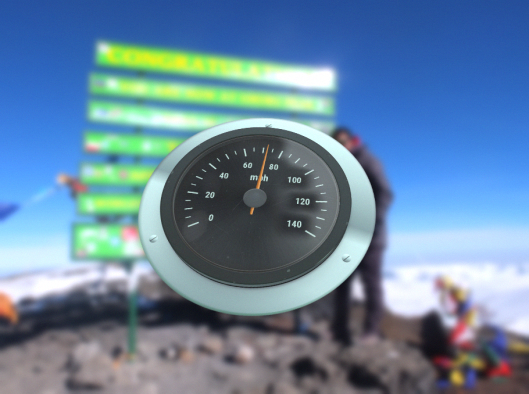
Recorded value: mph 72.5
